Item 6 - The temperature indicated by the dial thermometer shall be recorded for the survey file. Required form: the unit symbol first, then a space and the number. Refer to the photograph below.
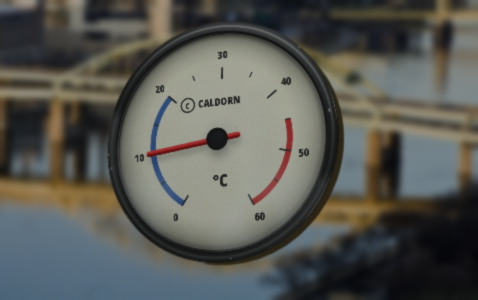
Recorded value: °C 10
